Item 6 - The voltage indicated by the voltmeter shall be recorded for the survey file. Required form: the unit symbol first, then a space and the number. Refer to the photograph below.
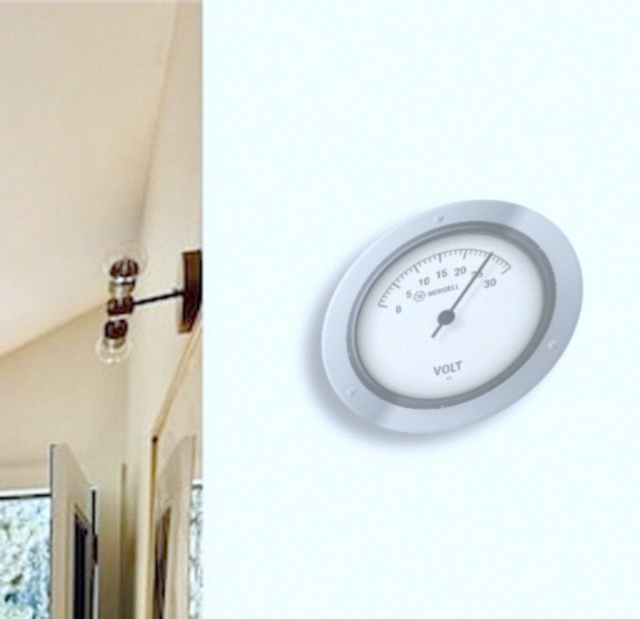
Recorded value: V 25
